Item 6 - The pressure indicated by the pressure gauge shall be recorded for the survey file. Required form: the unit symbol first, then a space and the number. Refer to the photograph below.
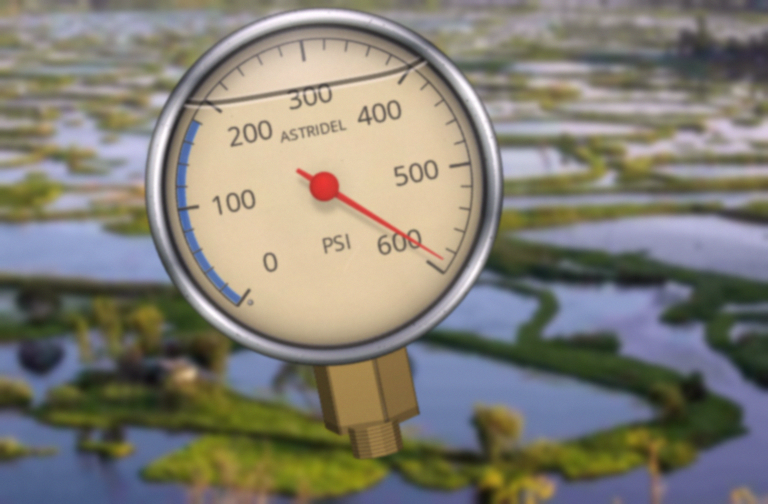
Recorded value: psi 590
